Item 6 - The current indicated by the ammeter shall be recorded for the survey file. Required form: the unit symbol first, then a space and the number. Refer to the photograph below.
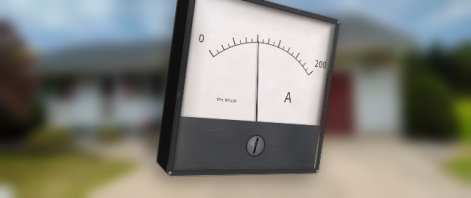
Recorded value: A 80
